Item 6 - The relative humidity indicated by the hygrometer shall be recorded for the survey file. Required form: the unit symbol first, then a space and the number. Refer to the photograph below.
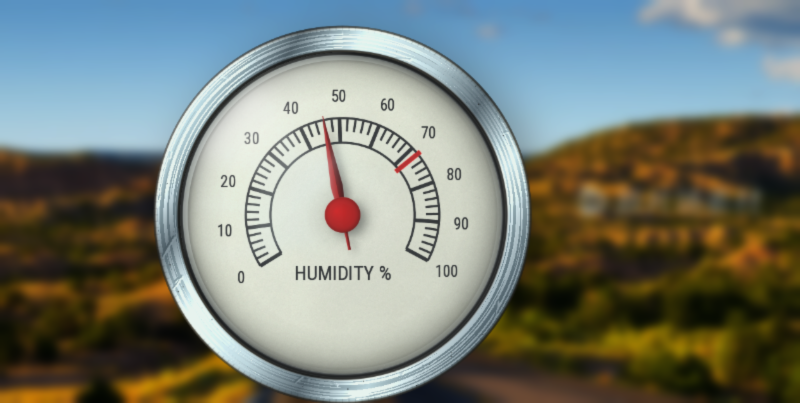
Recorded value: % 46
